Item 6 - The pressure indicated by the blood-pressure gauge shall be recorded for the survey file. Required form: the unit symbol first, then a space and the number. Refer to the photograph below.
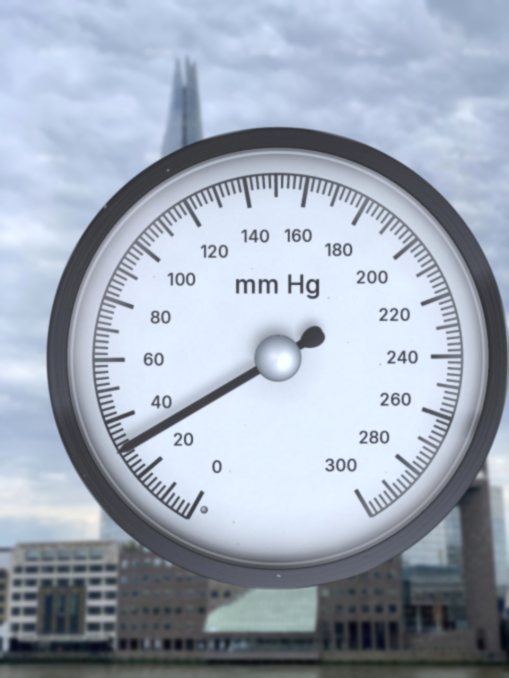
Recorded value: mmHg 30
